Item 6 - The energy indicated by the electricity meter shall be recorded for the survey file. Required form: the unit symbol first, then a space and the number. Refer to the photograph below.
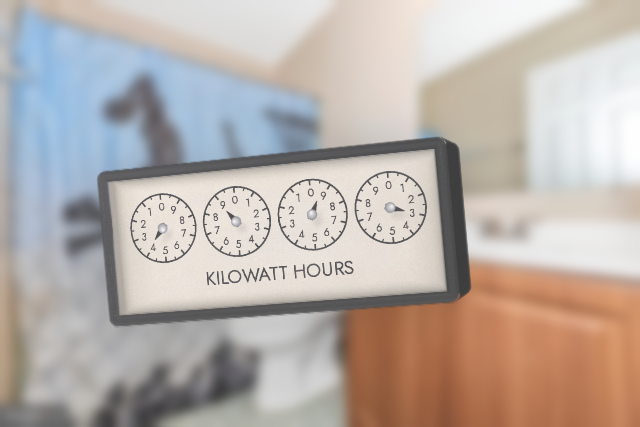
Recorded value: kWh 3893
